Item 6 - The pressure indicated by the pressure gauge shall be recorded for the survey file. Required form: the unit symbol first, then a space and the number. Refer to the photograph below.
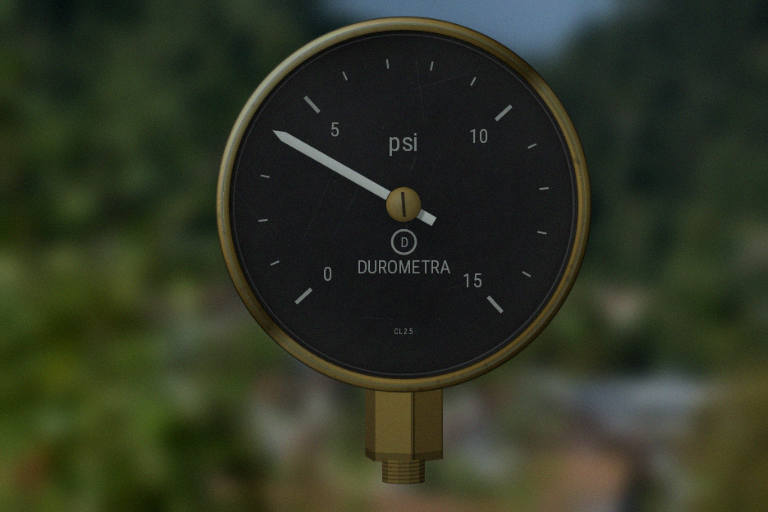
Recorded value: psi 4
